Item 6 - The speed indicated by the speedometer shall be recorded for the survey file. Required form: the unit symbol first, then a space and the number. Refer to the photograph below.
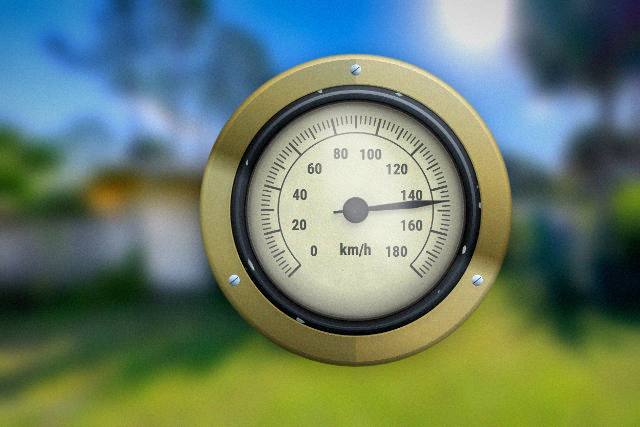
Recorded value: km/h 146
